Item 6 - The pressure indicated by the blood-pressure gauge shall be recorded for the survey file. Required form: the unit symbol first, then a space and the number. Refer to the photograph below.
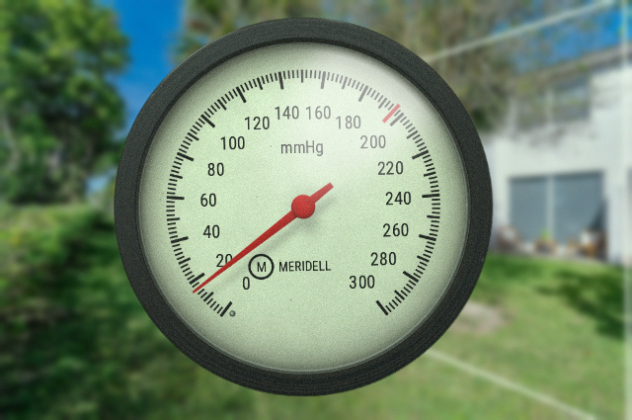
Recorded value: mmHg 16
